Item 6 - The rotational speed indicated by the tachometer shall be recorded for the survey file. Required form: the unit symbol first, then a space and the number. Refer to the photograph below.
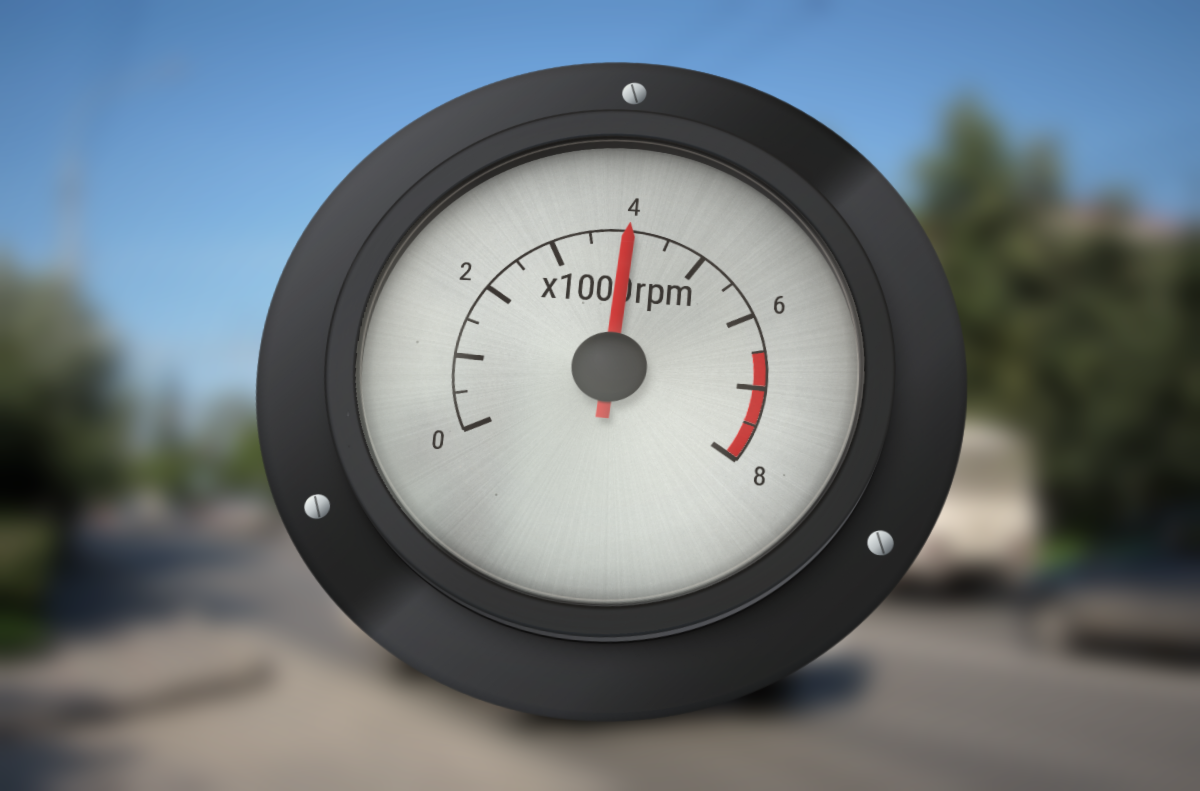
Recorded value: rpm 4000
